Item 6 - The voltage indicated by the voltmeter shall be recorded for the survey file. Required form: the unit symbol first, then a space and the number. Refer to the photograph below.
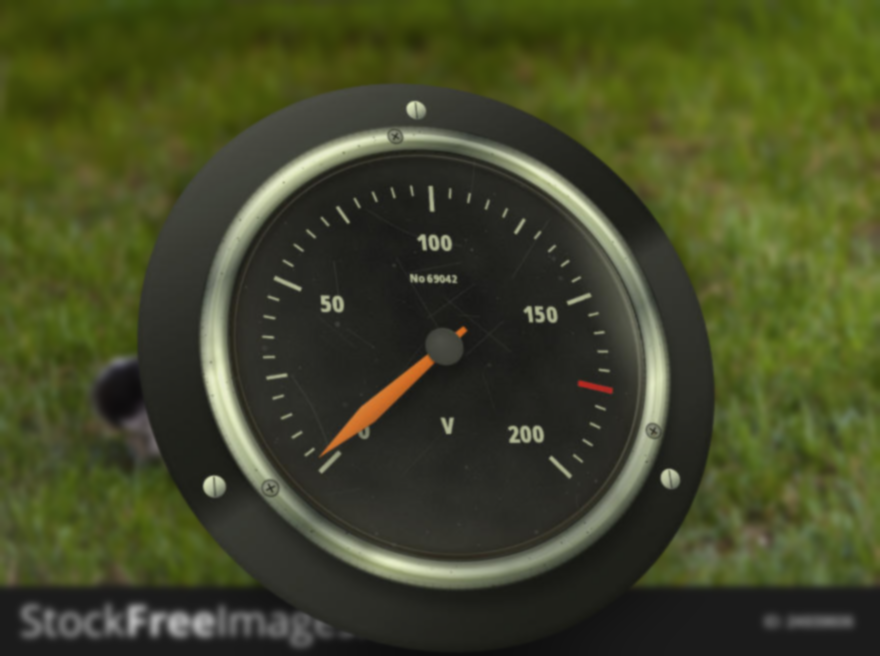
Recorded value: V 2.5
